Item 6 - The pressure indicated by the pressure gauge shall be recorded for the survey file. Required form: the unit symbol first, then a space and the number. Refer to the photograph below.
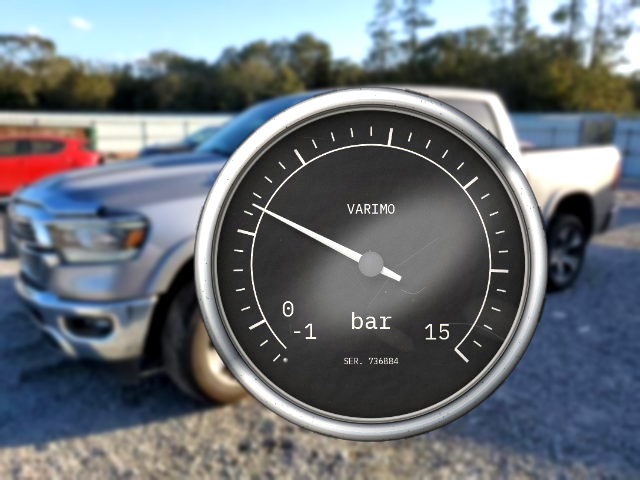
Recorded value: bar 3.25
